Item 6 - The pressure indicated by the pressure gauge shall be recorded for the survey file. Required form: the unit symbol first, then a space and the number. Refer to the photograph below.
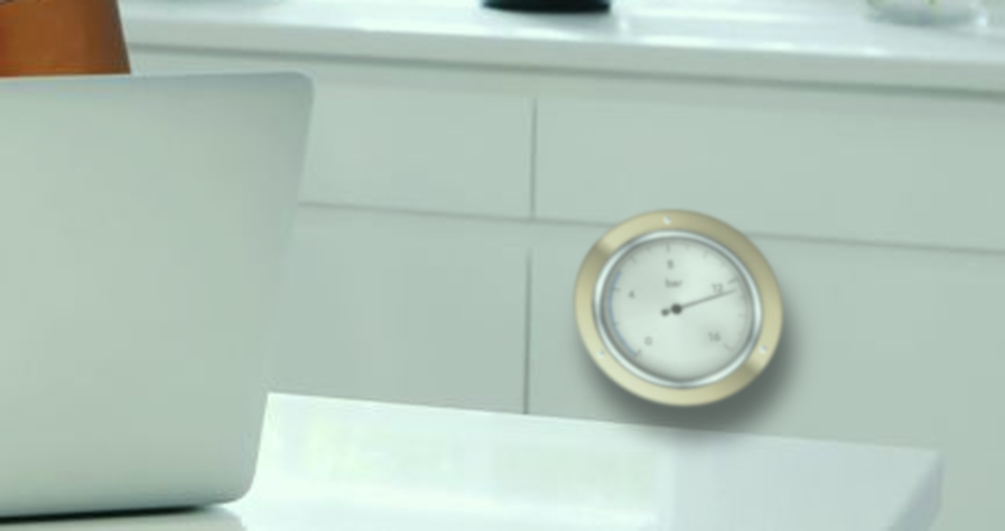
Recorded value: bar 12.5
